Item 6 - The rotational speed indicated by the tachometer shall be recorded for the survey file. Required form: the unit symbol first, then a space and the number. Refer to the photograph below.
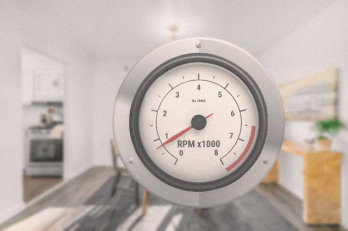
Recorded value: rpm 750
